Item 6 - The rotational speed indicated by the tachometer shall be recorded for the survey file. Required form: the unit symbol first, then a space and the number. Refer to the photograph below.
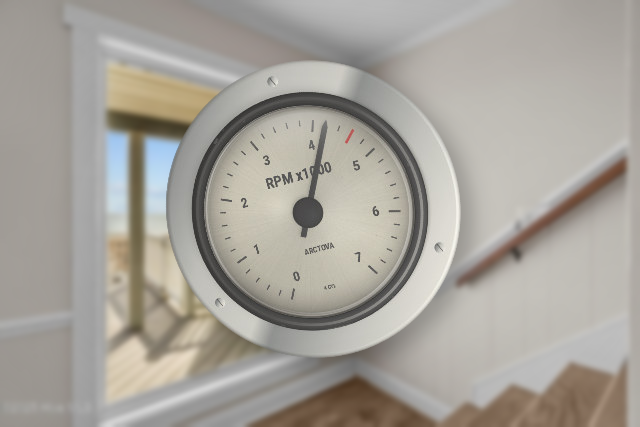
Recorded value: rpm 4200
